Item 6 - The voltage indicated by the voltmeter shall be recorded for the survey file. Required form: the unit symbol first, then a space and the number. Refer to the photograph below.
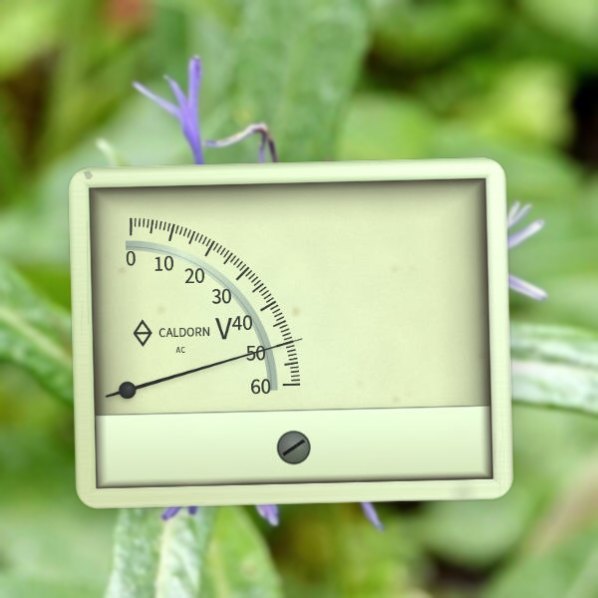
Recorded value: V 50
